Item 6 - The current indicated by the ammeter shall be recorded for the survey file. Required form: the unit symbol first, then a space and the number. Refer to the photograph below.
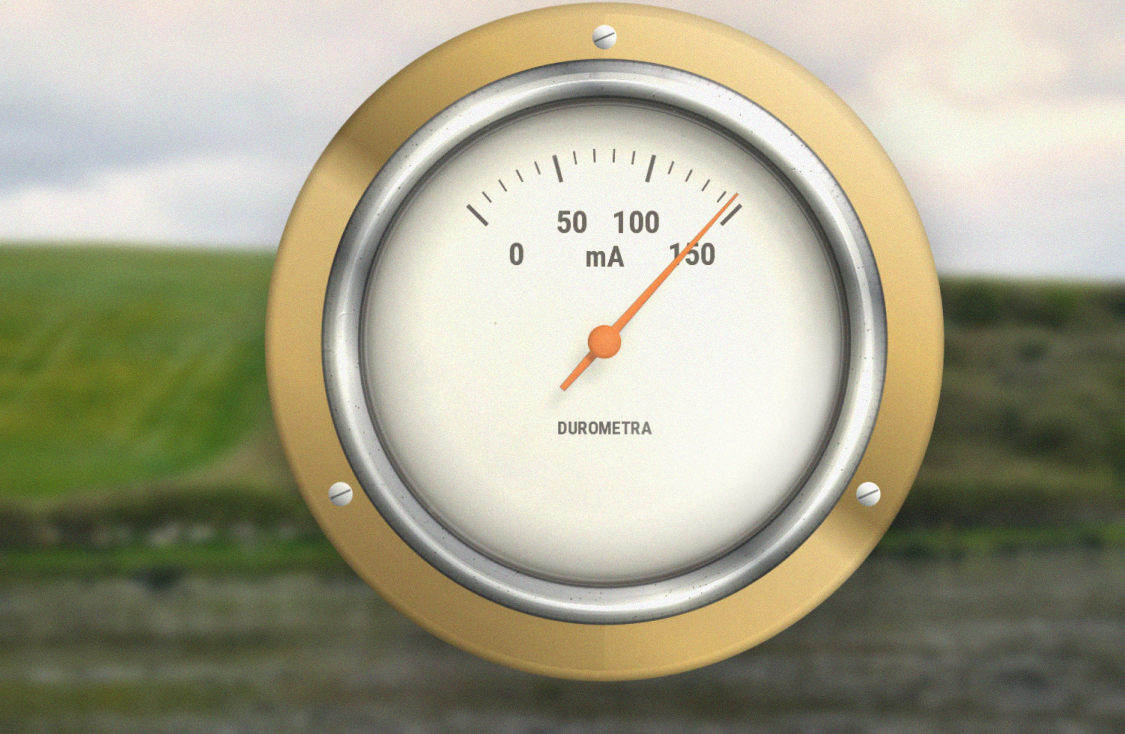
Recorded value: mA 145
